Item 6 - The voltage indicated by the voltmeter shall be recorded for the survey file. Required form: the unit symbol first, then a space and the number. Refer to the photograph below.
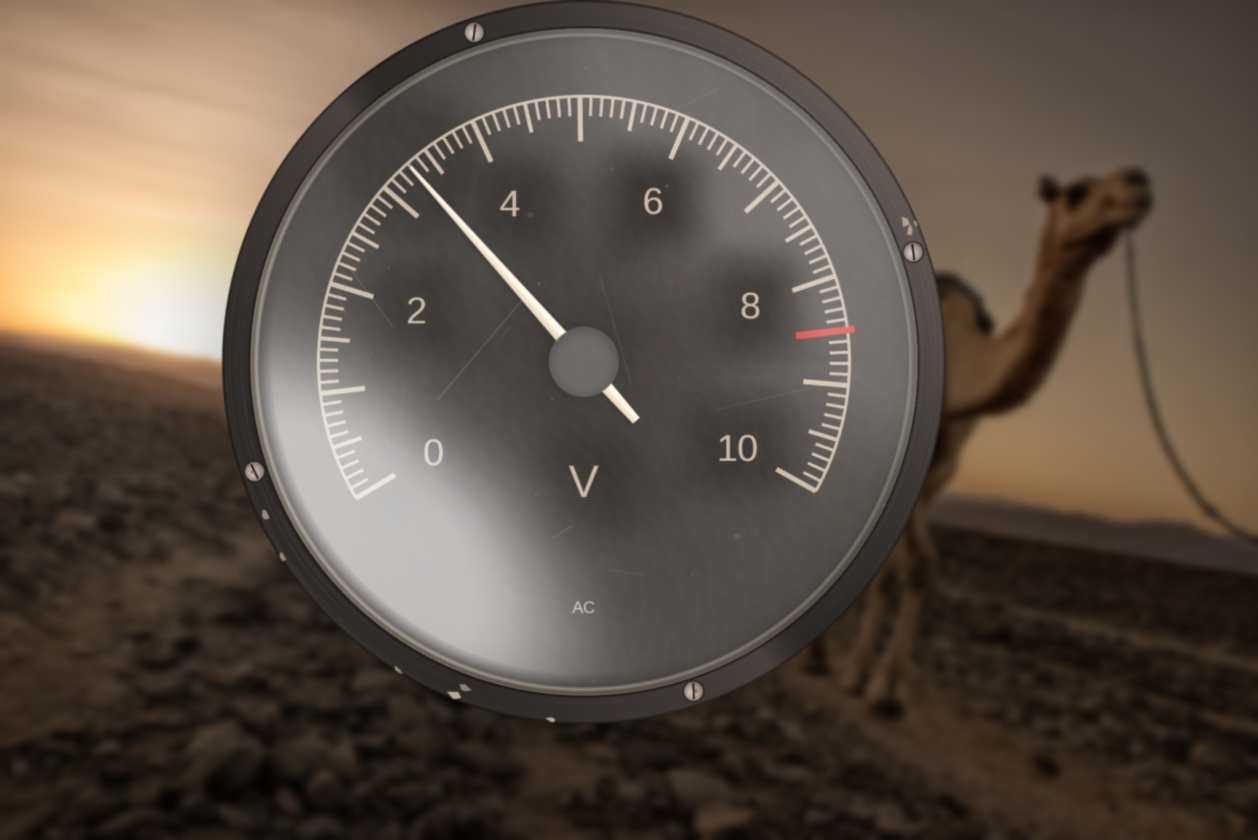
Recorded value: V 3.3
